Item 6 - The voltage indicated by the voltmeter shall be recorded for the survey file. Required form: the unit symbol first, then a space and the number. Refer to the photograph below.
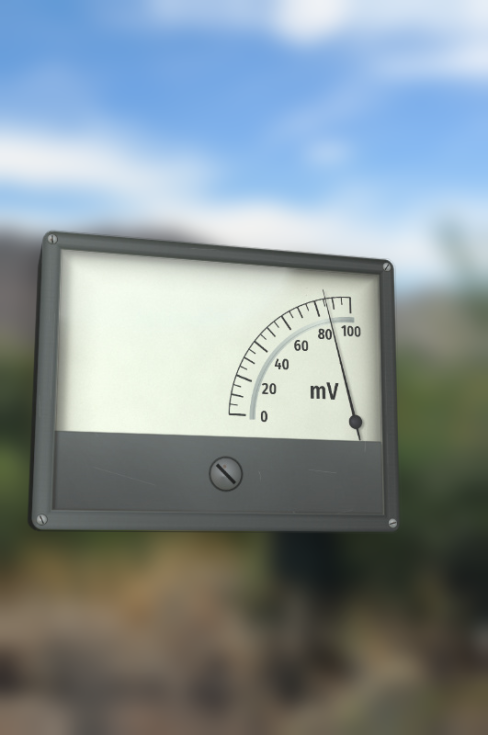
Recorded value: mV 85
